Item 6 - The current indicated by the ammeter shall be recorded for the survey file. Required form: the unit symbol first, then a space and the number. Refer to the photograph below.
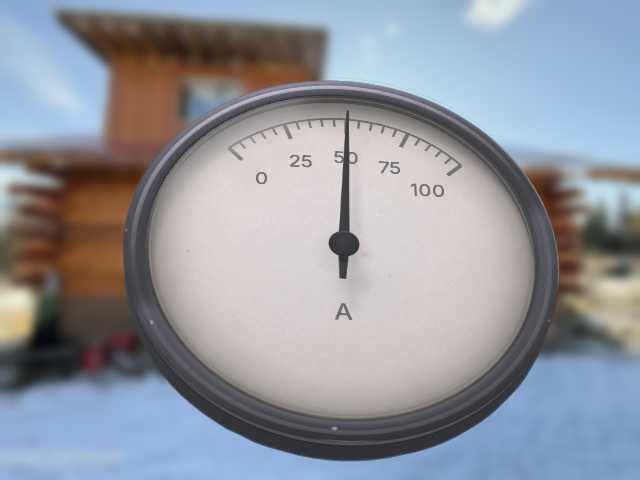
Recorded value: A 50
